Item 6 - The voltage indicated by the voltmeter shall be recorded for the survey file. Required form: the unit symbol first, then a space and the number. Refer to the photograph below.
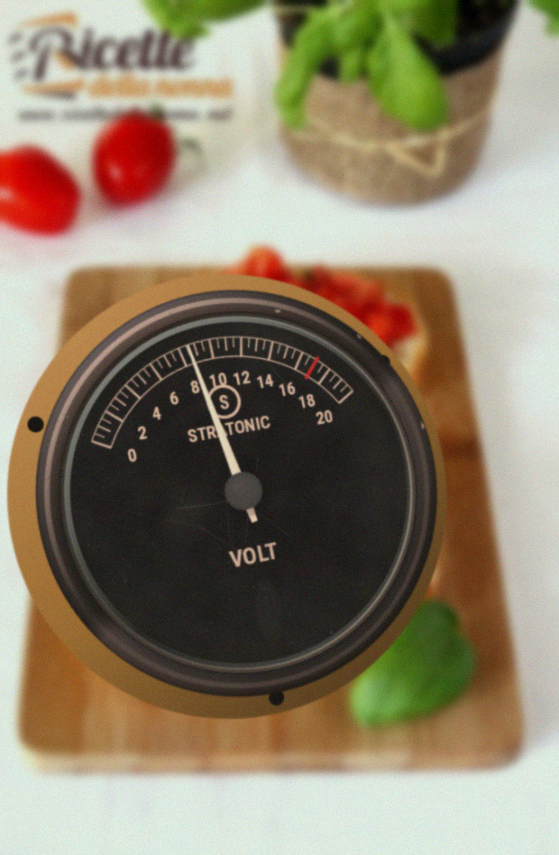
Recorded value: V 8.5
